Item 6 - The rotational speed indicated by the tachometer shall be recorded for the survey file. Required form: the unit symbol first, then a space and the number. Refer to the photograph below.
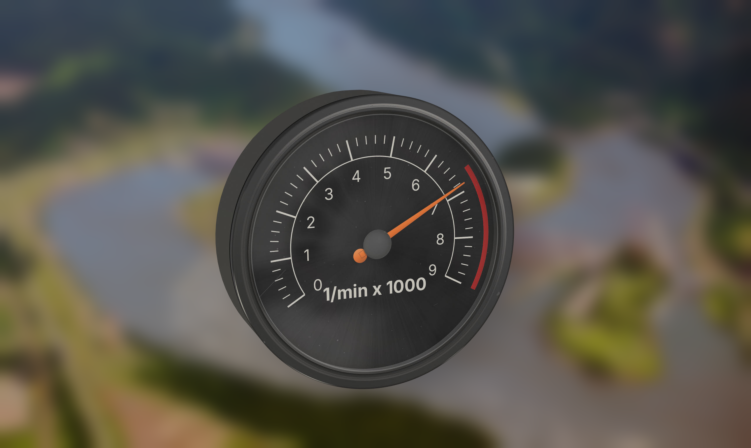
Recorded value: rpm 6800
